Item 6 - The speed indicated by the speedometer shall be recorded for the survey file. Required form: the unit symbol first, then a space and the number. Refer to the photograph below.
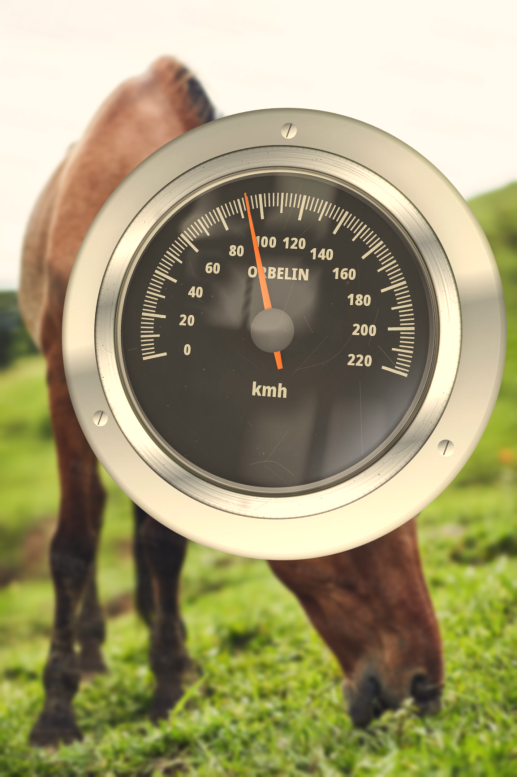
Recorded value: km/h 94
